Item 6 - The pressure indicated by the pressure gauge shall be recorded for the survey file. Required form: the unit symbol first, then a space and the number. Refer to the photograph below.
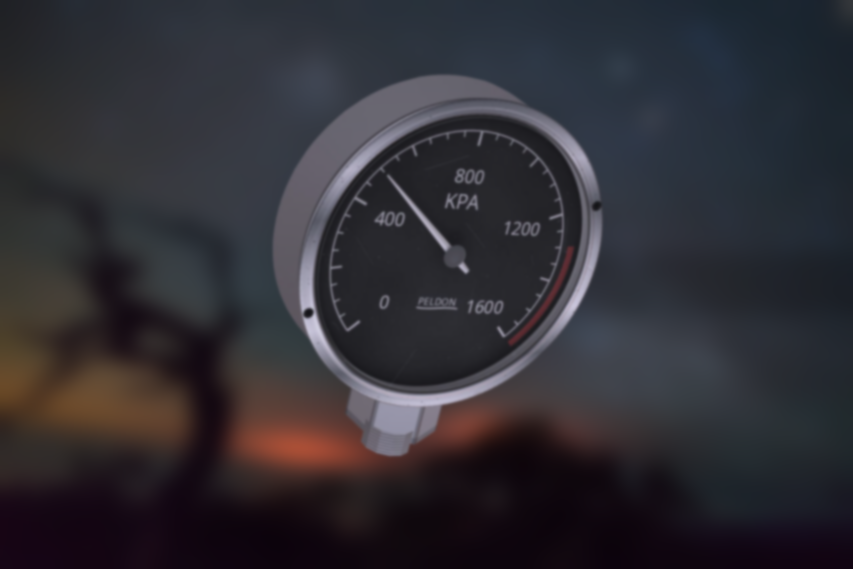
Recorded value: kPa 500
